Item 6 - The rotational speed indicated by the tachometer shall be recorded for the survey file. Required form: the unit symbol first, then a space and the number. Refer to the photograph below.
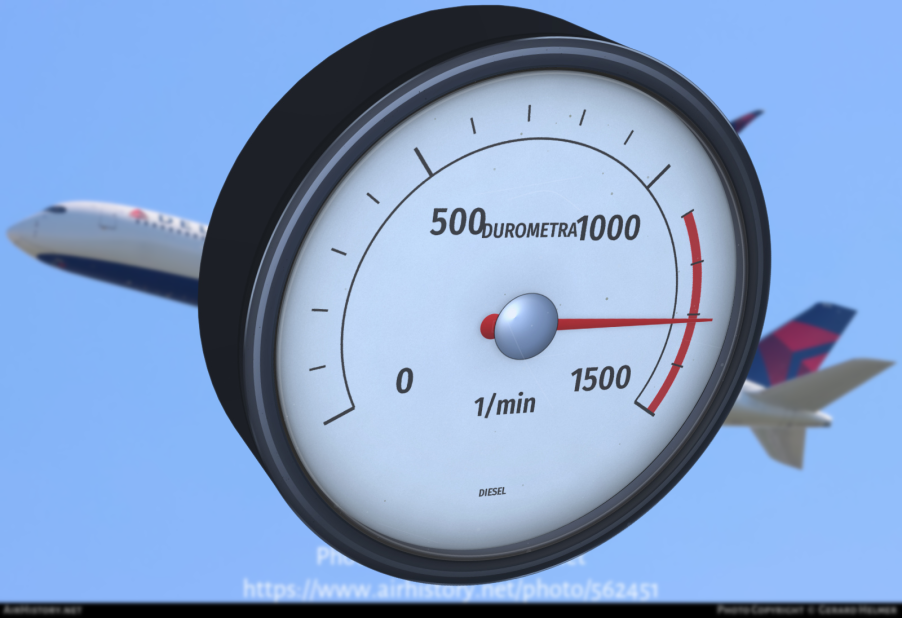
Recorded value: rpm 1300
